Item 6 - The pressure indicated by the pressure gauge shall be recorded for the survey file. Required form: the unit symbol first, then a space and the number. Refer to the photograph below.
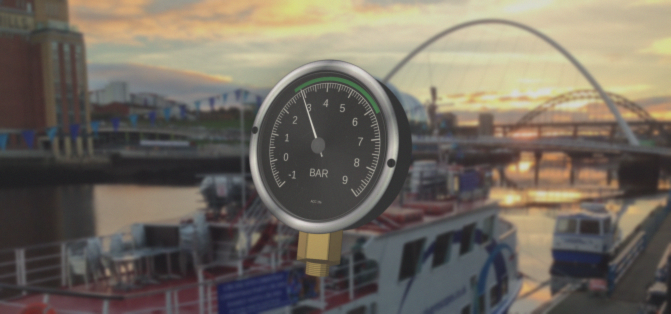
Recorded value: bar 3
